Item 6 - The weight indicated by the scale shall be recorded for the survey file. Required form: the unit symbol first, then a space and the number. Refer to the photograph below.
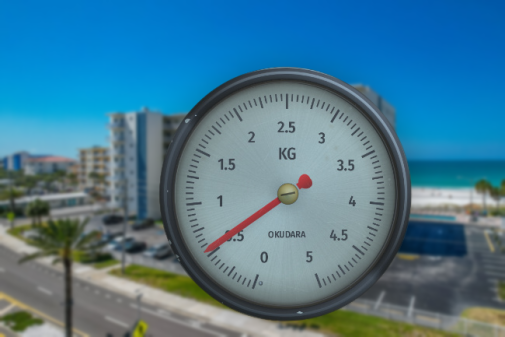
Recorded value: kg 0.55
